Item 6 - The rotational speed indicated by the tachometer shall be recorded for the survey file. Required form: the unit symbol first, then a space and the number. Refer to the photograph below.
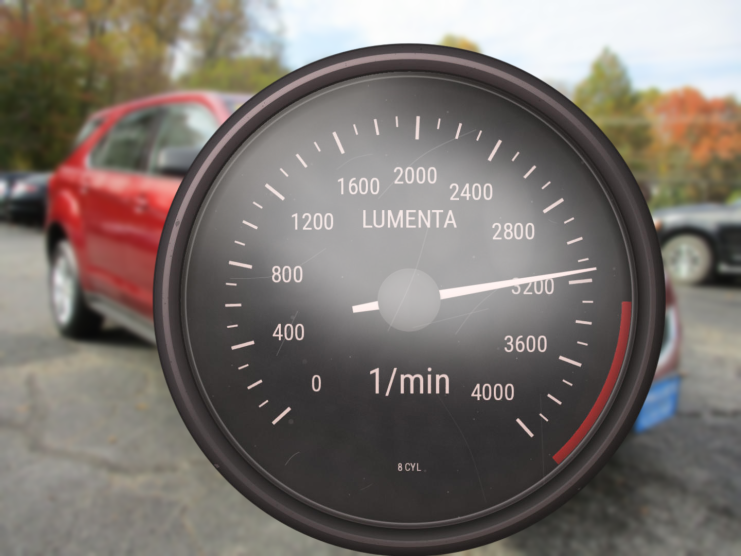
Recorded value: rpm 3150
